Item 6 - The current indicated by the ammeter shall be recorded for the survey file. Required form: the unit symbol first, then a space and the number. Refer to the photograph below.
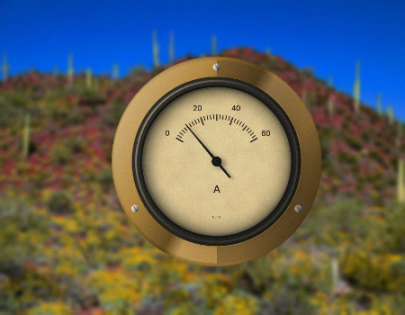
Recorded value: A 10
